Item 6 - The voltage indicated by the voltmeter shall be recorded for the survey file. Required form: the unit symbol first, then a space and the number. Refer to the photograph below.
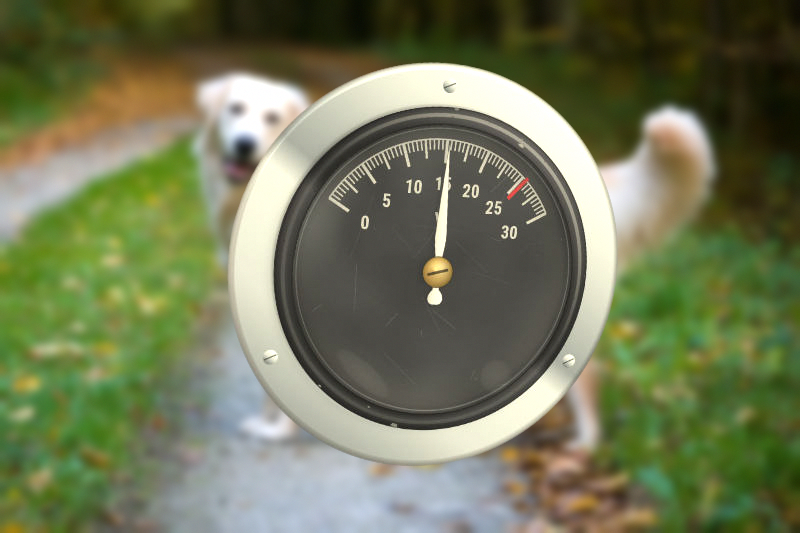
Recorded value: V 15
